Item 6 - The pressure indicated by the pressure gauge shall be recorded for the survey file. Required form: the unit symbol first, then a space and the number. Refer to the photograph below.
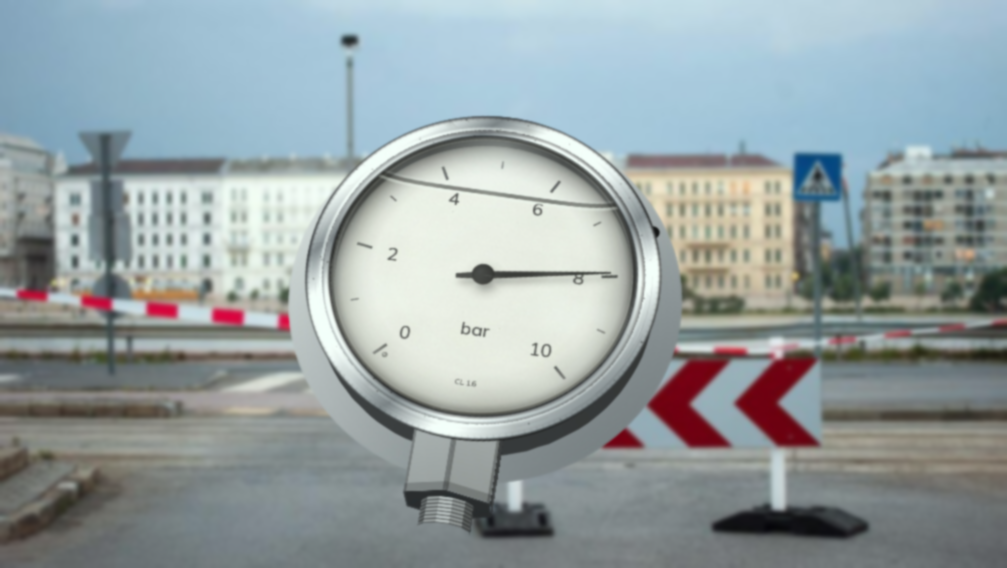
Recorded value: bar 8
